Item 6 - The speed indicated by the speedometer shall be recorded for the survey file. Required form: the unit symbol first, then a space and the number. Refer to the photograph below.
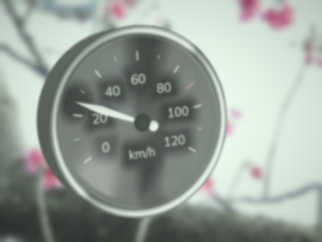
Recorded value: km/h 25
